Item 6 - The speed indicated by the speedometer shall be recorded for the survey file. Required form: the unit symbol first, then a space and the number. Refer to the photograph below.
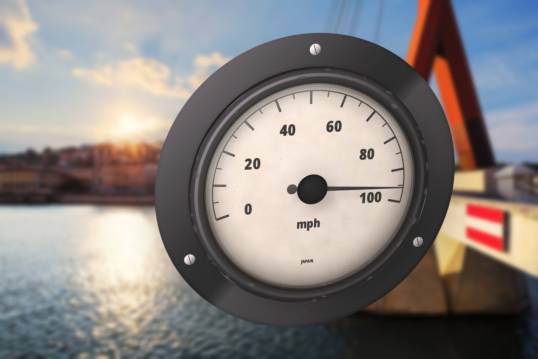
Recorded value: mph 95
